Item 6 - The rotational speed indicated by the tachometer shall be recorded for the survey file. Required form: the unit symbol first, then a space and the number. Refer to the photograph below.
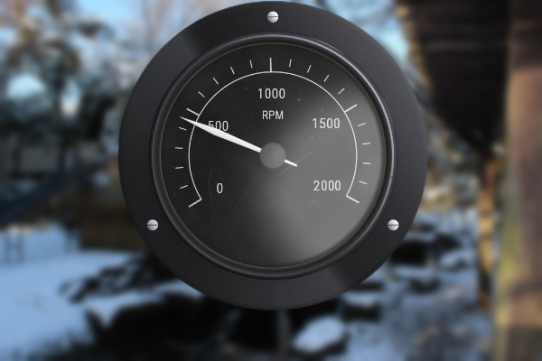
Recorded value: rpm 450
